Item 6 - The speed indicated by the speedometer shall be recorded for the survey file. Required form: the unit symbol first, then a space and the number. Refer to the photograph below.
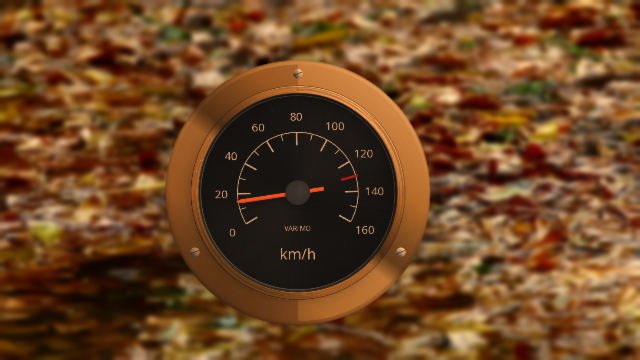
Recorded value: km/h 15
